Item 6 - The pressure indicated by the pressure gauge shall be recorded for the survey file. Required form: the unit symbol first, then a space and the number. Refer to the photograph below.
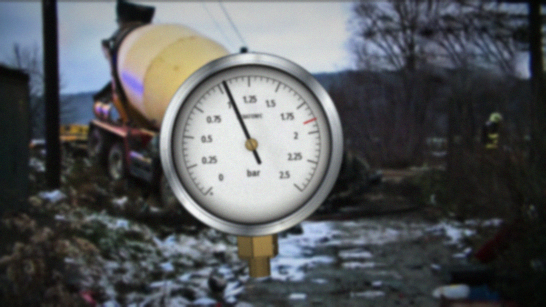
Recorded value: bar 1.05
